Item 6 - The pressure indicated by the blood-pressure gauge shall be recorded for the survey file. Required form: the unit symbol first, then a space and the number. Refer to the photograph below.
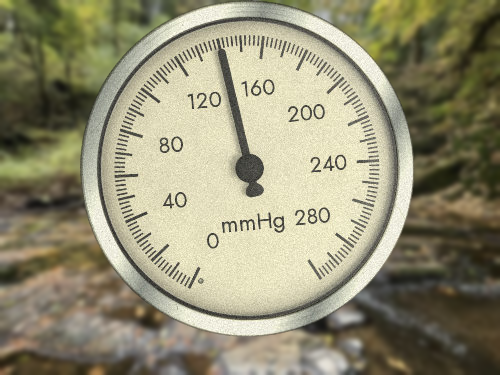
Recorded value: mmHg 140
